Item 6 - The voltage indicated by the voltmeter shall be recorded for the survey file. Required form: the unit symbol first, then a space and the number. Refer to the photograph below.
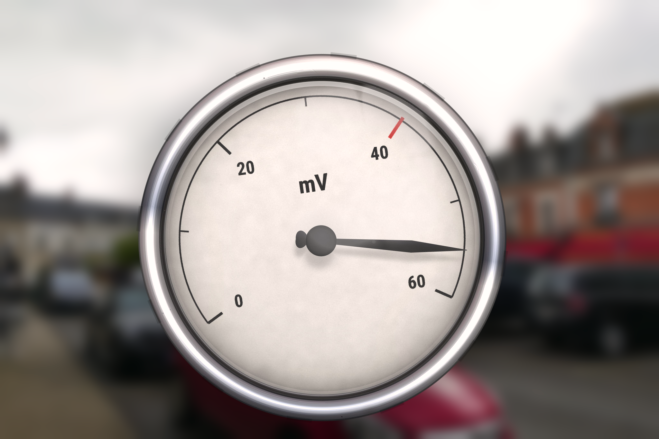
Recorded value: mV 55
